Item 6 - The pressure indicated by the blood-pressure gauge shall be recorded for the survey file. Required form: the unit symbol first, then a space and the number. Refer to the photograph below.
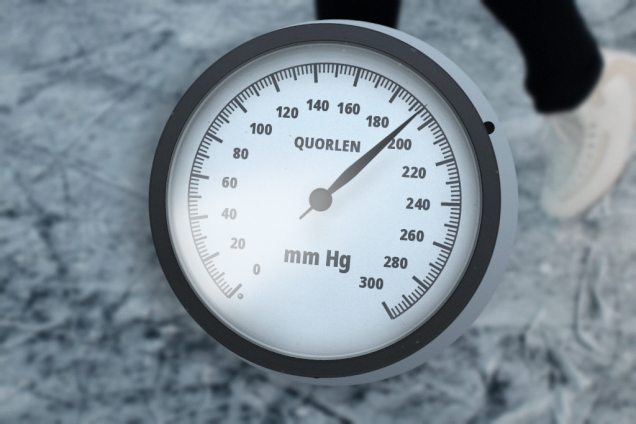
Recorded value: mmHg 194
